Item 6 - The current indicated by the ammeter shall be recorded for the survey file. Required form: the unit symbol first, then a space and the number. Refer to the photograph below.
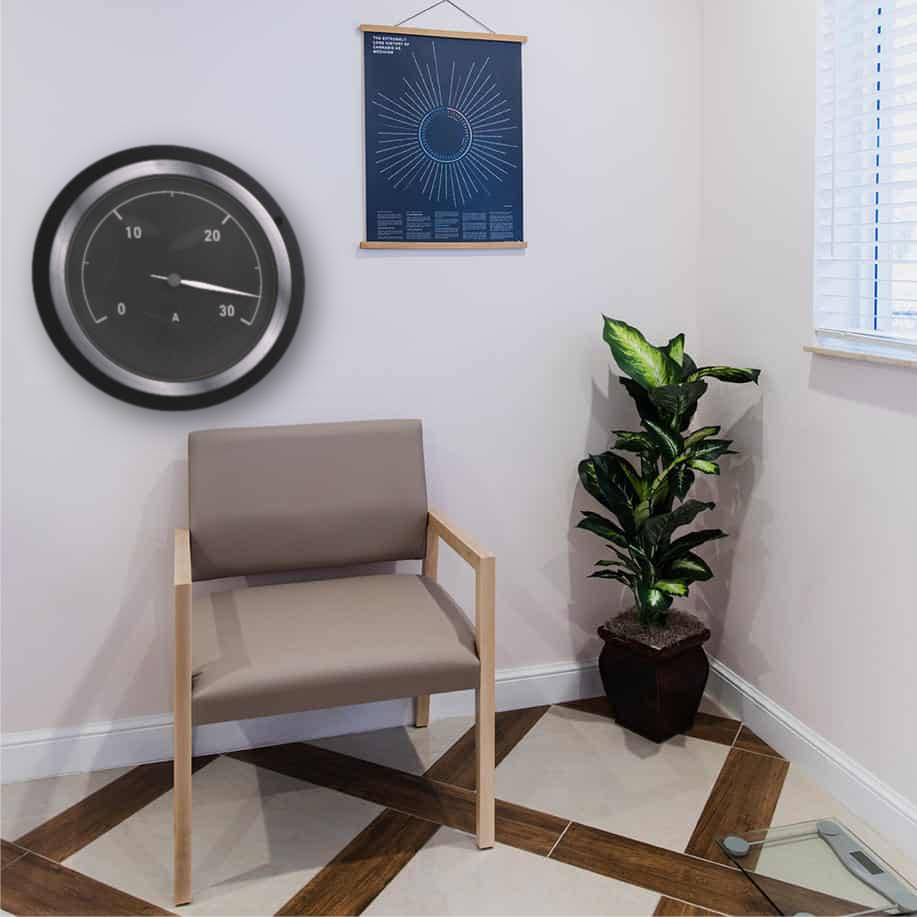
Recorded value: A 27.5
